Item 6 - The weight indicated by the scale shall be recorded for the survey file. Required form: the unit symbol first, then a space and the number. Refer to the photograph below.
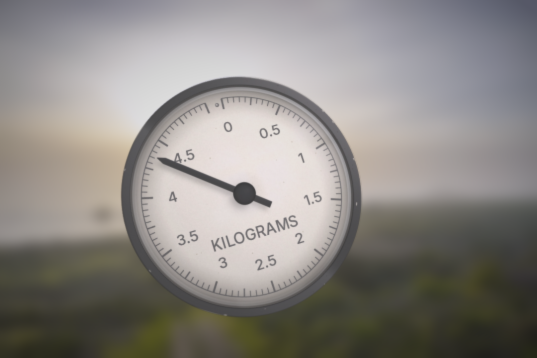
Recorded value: kg 4.35
